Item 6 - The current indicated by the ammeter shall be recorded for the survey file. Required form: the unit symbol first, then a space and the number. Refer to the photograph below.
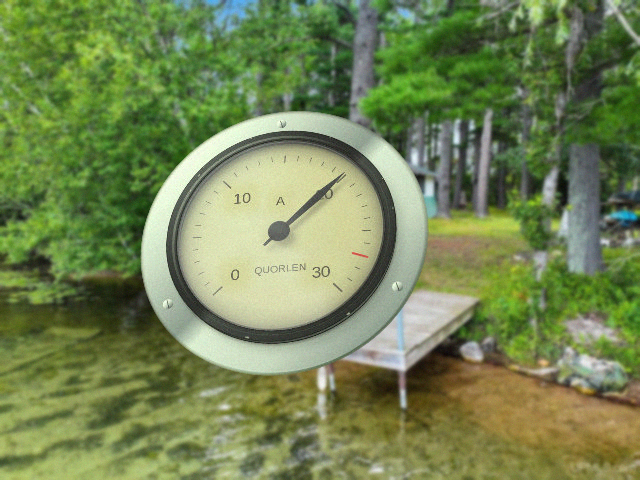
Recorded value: A 20
